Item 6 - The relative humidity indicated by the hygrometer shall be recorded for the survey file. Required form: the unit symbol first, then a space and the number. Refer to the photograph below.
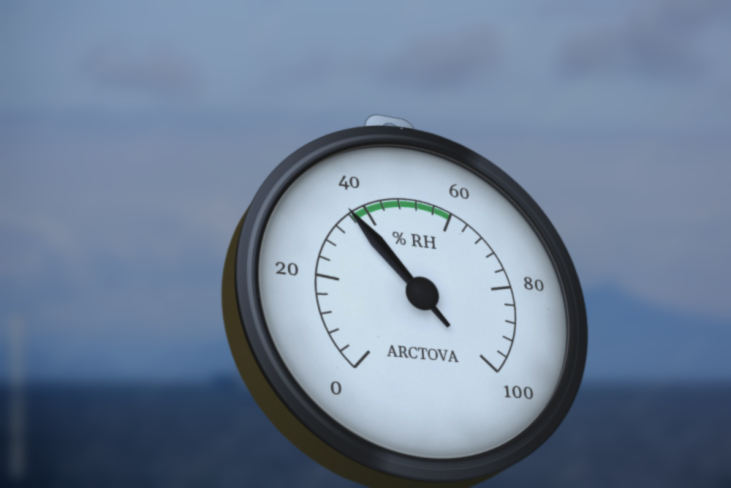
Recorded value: % 36
